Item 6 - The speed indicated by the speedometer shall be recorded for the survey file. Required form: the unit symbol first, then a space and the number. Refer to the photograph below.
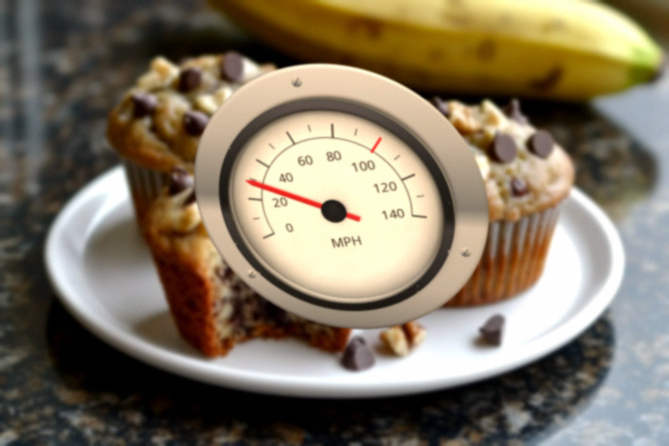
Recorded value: mph 30
